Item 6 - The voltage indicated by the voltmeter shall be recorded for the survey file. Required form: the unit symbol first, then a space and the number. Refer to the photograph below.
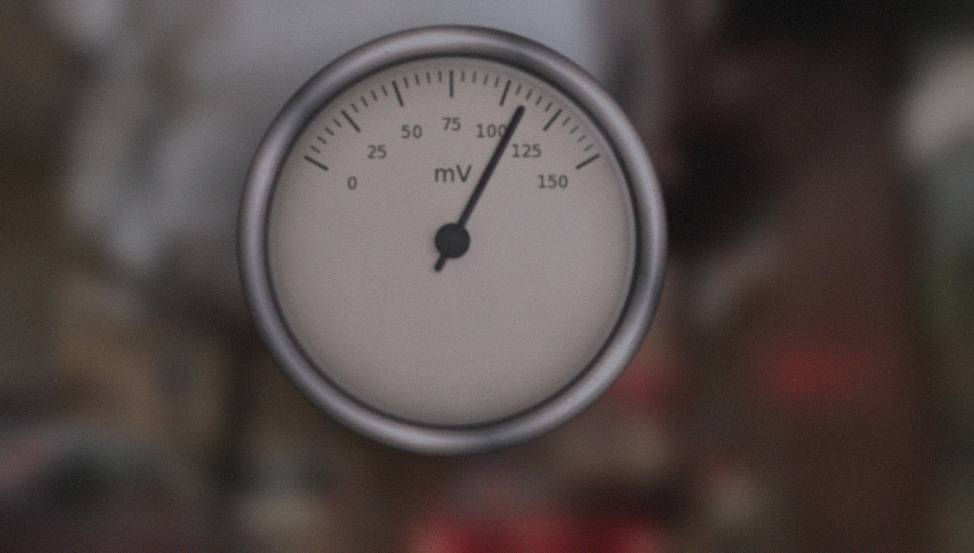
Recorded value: mV 110
